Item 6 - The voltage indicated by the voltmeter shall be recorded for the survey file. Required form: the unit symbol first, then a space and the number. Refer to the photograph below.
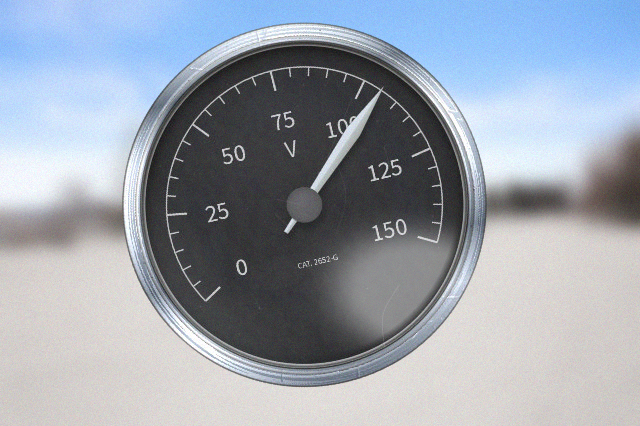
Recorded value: V 105
